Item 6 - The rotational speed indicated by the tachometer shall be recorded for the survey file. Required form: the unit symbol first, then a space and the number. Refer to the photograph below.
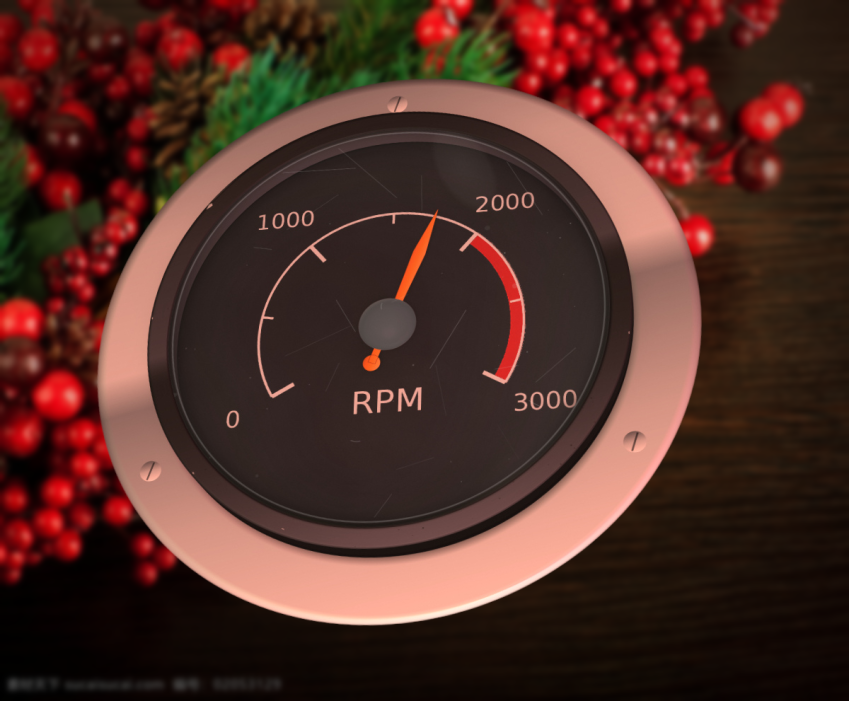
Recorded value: rpm 1750
